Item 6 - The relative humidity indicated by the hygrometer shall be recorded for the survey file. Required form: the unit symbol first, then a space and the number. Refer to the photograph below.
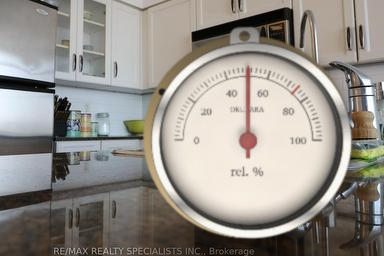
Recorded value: % 50
